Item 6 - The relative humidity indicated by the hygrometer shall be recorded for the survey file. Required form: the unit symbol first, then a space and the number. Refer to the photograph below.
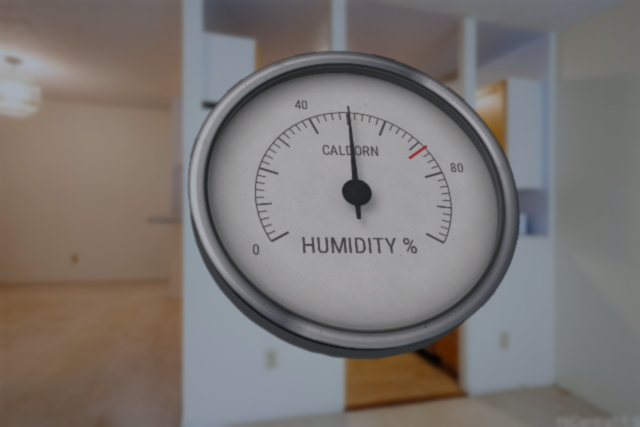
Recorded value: % 50
